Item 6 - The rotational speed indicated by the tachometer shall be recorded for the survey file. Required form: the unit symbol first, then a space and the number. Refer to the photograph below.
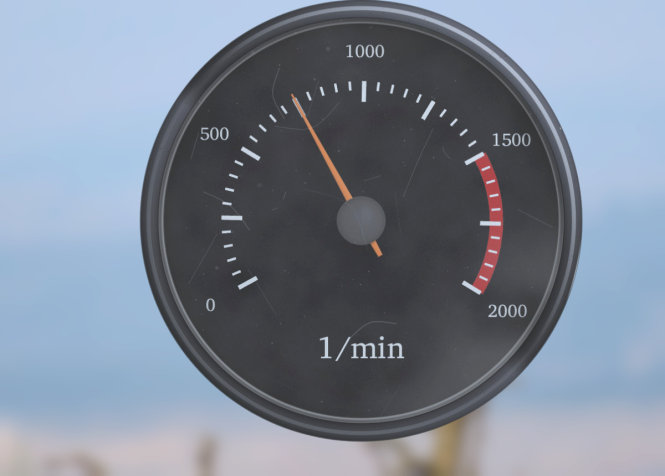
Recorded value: rpm 750
